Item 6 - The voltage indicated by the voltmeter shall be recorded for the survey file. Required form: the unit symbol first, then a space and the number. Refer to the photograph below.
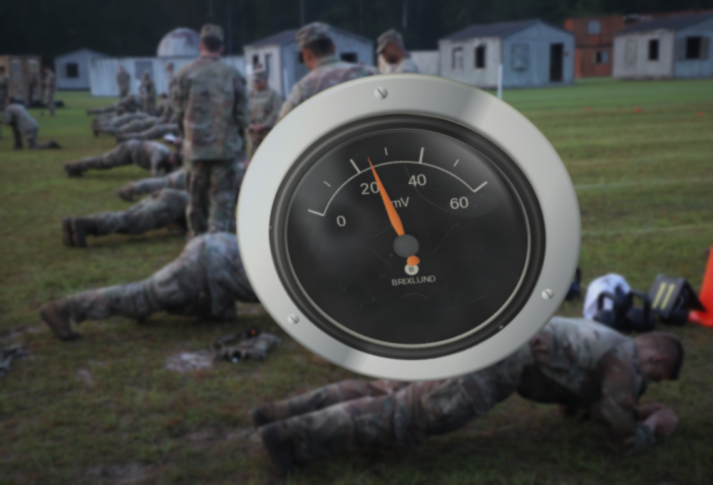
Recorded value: mV 25
